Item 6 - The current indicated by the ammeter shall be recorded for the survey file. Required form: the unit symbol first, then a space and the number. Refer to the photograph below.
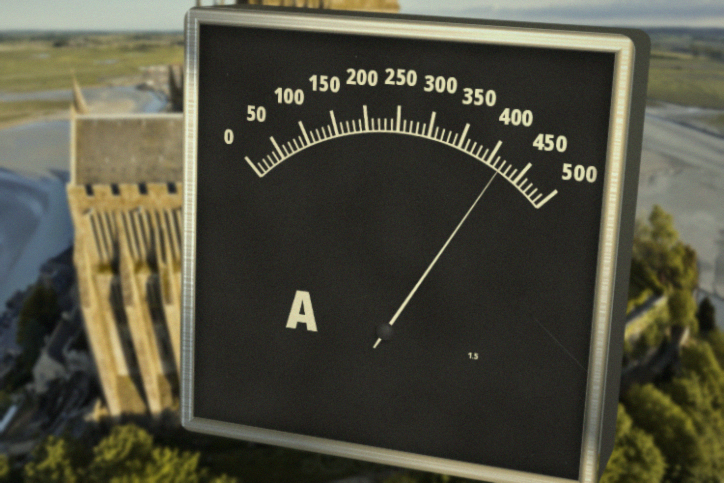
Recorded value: A 420
